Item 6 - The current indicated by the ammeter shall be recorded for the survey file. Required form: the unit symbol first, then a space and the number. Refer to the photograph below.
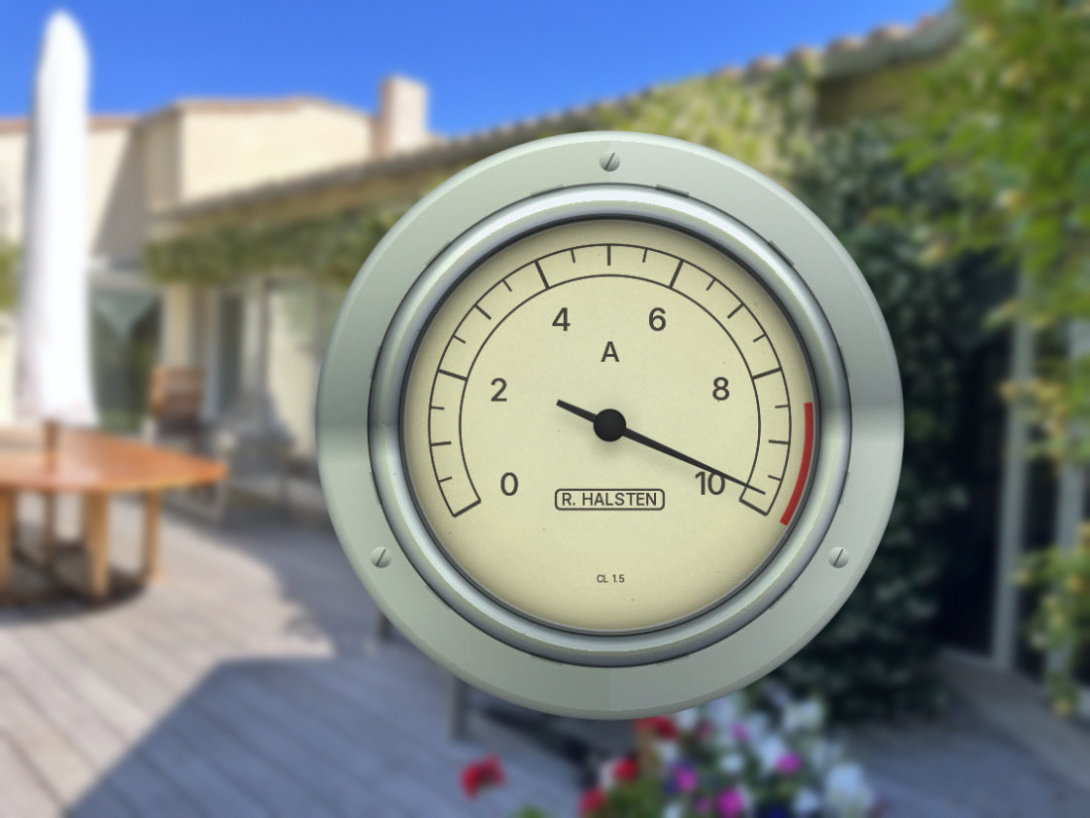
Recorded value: A 9.75
